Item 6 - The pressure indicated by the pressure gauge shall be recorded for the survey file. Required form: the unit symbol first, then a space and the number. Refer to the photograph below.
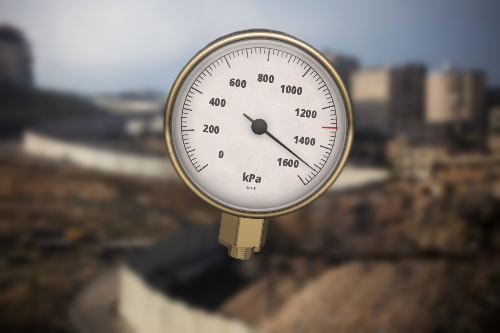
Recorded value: kPa 1520
